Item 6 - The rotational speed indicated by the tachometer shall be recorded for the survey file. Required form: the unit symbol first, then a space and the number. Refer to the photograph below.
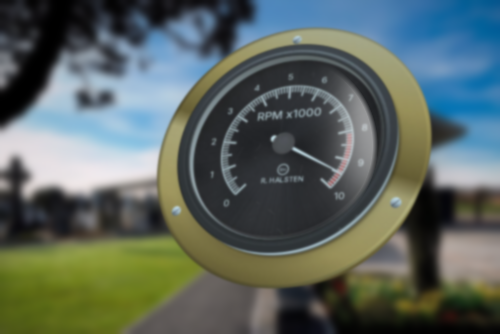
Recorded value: rpm 9500
